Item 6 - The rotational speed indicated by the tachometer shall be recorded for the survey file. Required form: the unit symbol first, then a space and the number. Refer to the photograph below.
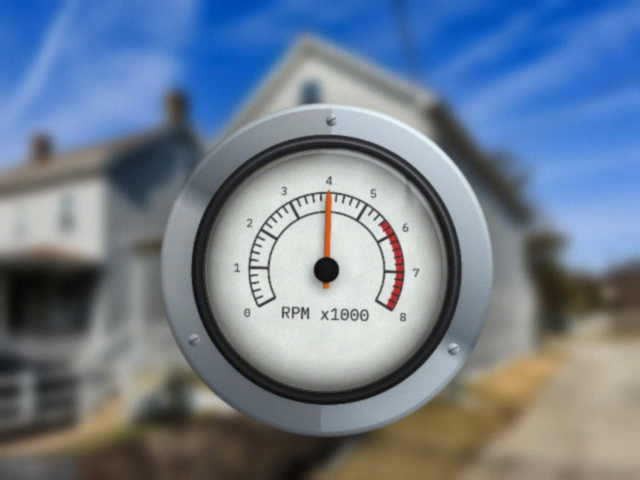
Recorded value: rpm 4000
